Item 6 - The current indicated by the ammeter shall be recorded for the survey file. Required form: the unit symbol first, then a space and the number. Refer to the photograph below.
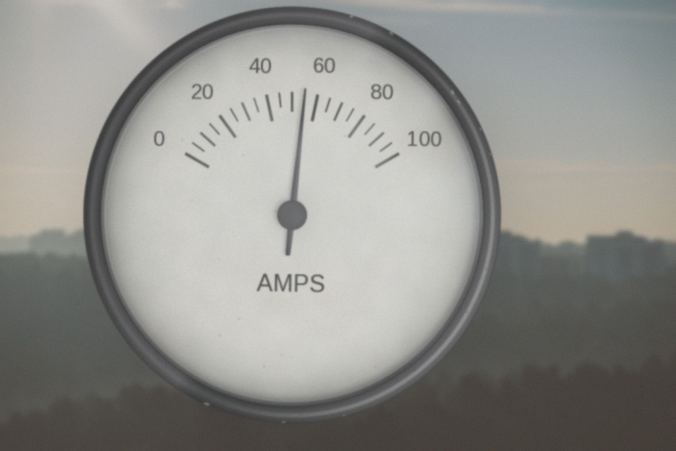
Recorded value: A 55
